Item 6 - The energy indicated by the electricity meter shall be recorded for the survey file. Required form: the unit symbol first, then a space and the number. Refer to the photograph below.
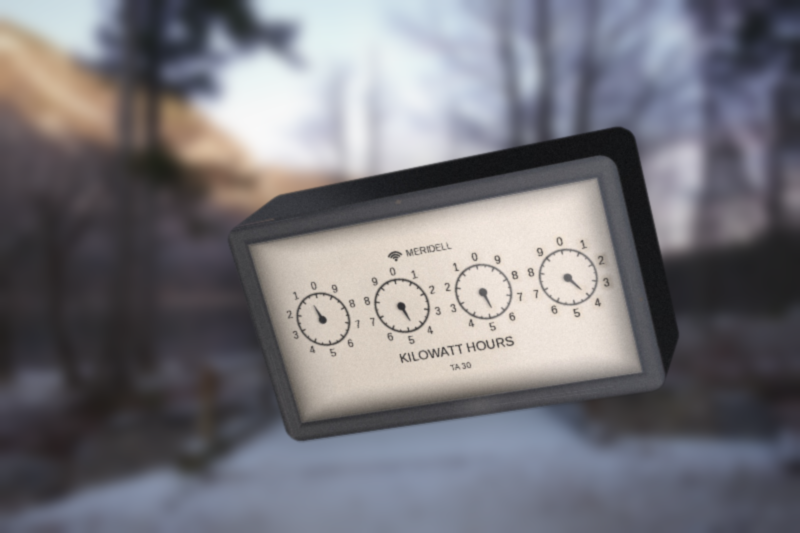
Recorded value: kWh 454
